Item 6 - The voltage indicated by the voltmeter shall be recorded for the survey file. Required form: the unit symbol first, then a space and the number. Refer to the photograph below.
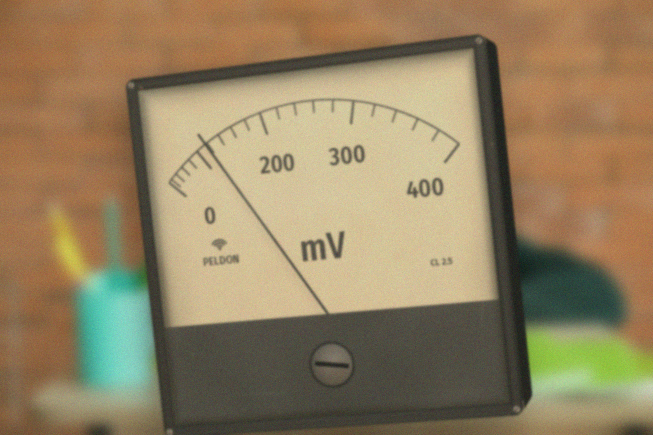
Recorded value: mV 120
